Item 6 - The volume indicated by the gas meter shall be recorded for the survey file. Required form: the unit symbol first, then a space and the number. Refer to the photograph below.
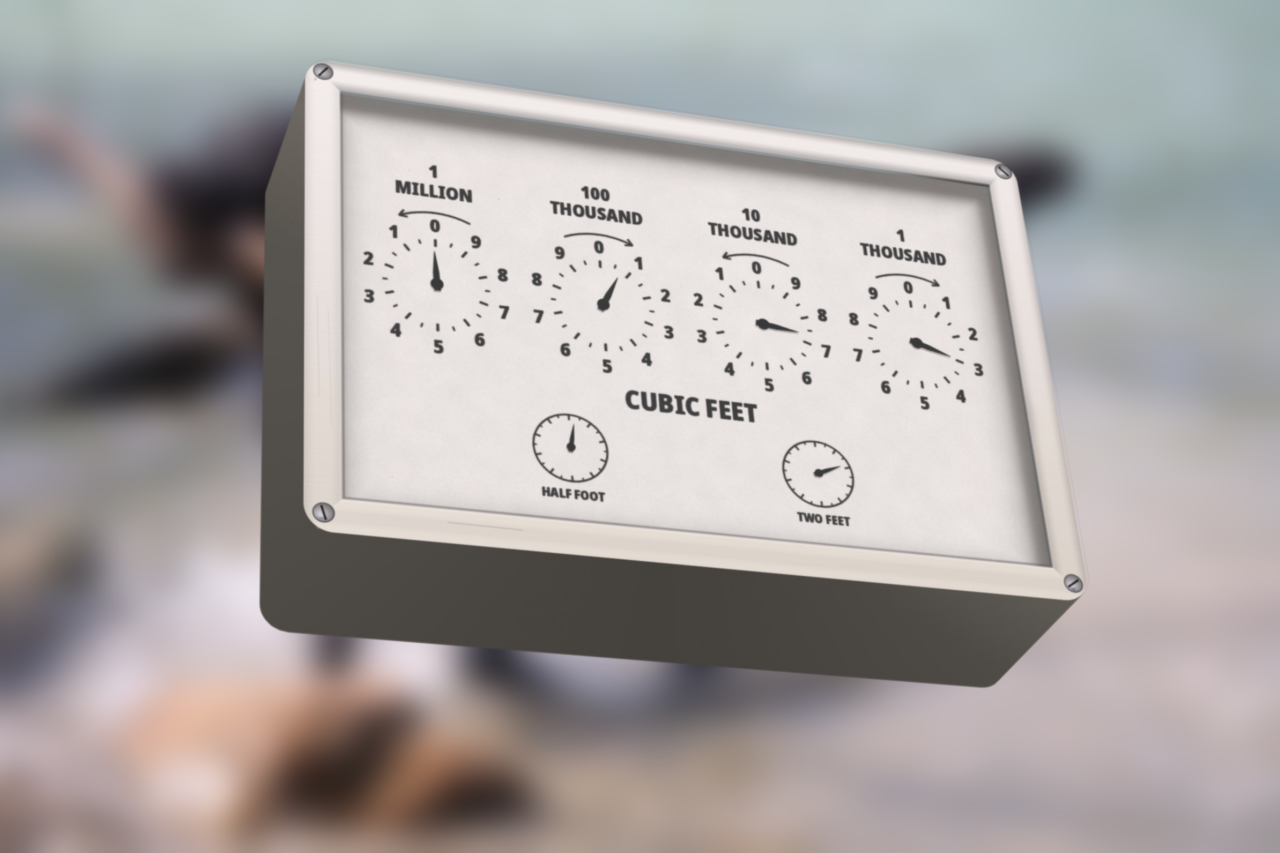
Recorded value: ft³ 7300
